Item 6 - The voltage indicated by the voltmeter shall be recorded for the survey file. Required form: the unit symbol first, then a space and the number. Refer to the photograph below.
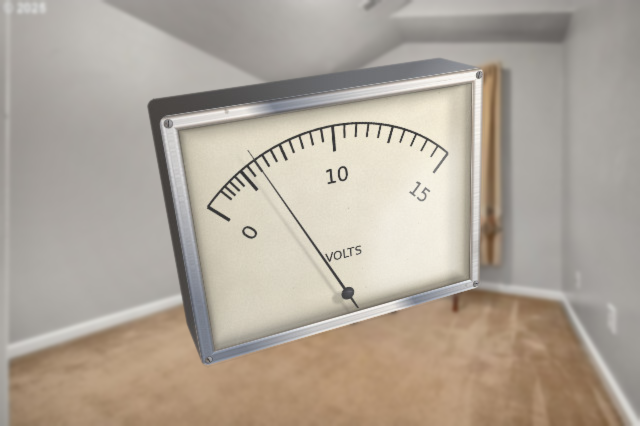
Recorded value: V 6
